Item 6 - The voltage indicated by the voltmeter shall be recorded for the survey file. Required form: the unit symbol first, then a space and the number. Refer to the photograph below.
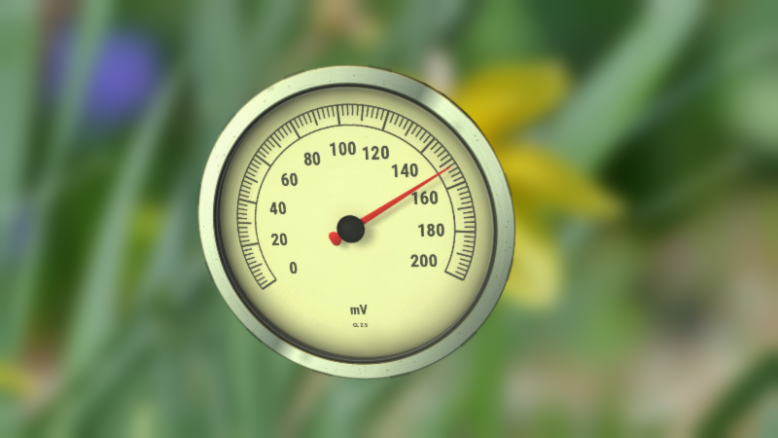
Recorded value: mV 152
